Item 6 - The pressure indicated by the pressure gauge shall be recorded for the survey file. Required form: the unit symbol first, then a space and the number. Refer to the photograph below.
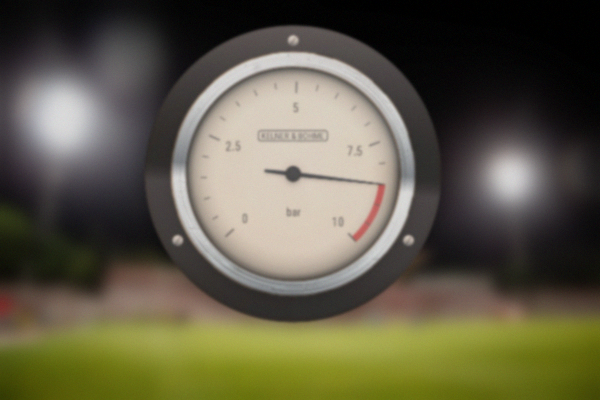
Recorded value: bar 8.5
